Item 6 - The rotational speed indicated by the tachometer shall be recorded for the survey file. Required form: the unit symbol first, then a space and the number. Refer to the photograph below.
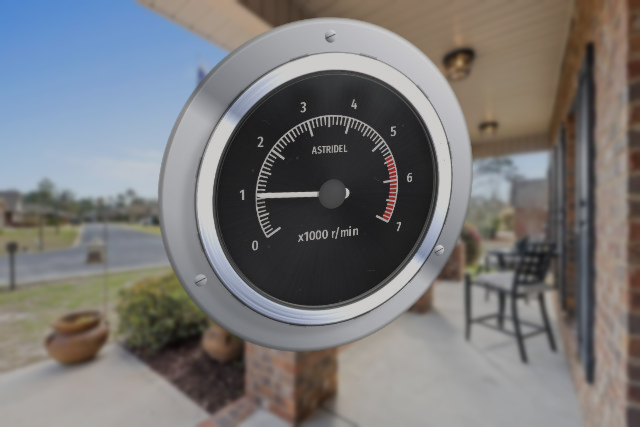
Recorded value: rpm 1000
